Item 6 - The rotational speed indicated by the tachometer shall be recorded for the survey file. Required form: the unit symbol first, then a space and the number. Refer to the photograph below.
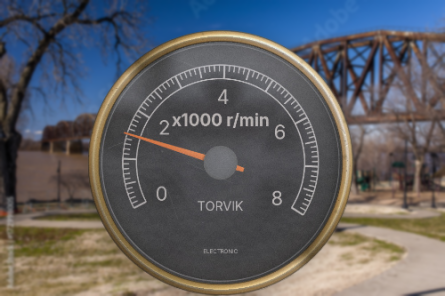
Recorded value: rpm 1500
